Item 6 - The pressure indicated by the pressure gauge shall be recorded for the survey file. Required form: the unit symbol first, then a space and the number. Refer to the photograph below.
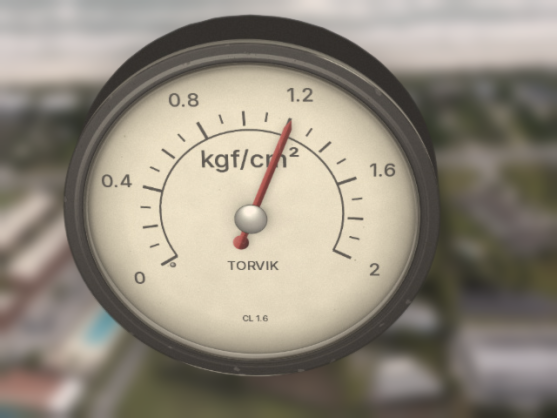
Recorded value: kg/cm² 1.2
